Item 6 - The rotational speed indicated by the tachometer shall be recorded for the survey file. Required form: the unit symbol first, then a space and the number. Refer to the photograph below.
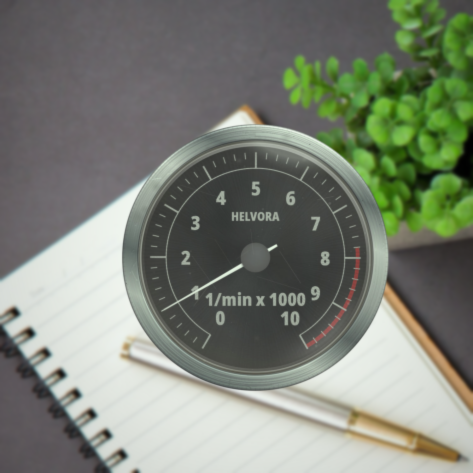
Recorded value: rpm 1000
